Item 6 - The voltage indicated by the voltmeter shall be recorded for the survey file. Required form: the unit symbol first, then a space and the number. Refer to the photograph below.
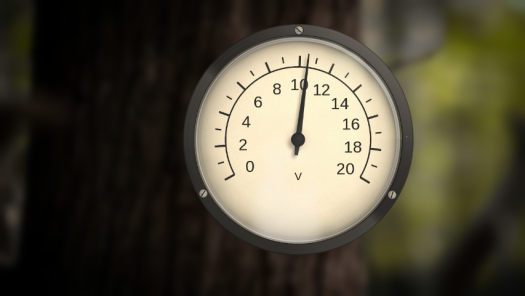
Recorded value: V 10.5
